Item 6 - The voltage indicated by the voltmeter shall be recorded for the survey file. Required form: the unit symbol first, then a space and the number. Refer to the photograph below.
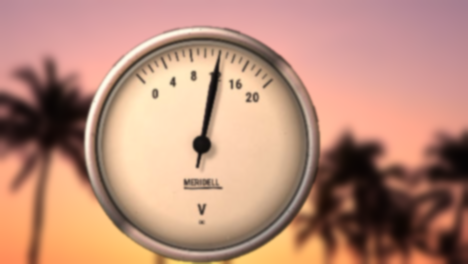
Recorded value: V 12
